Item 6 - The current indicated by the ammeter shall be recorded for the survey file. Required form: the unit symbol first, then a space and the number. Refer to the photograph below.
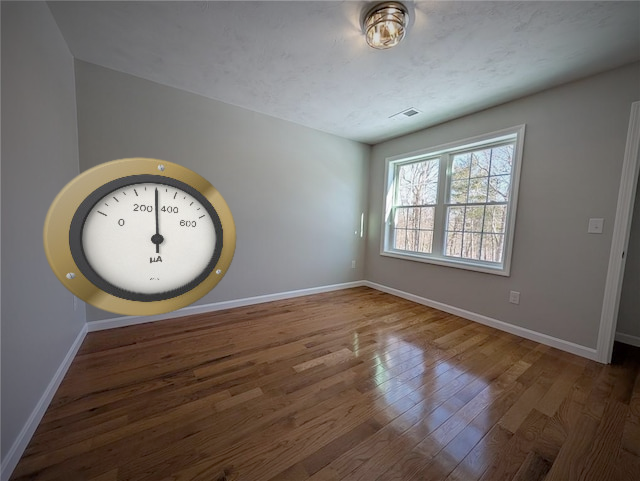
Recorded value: µA 300
